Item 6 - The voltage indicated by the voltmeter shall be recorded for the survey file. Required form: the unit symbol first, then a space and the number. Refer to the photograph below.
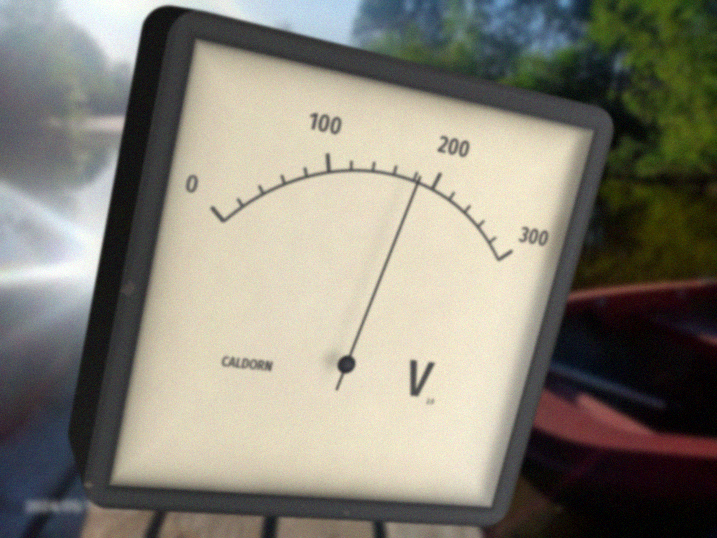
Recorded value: V 180
